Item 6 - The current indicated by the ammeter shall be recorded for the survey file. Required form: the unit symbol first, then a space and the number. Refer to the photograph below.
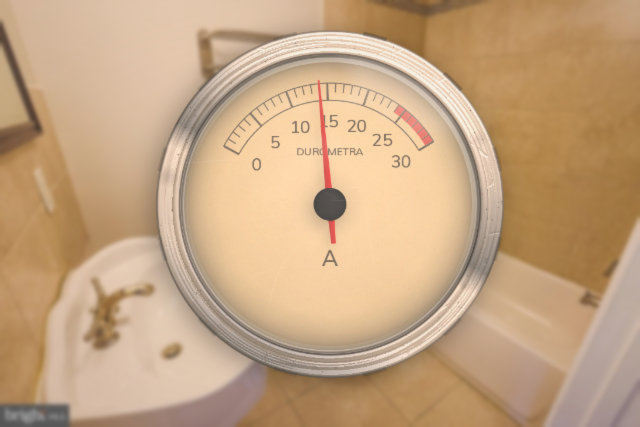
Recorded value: A 14
